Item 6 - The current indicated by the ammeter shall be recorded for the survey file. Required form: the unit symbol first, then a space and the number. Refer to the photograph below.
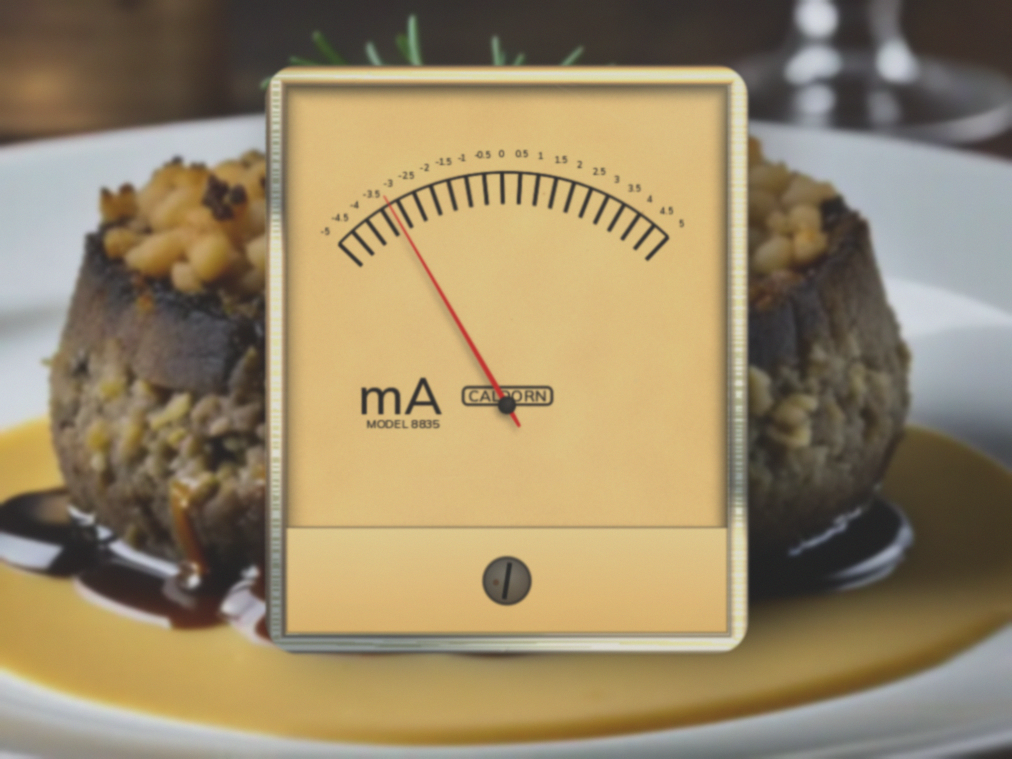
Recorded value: mA -3.25
